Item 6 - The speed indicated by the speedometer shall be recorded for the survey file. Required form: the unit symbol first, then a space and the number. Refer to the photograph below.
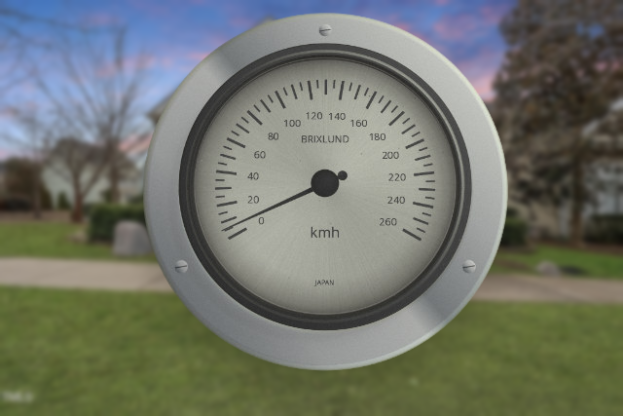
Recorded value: km/h 5
